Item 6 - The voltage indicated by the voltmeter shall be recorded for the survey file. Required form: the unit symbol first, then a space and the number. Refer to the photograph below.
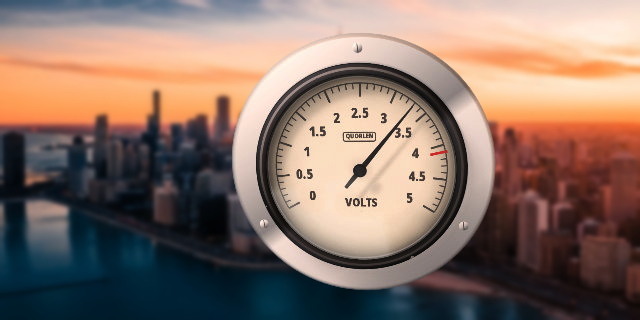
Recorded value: V 3.3
